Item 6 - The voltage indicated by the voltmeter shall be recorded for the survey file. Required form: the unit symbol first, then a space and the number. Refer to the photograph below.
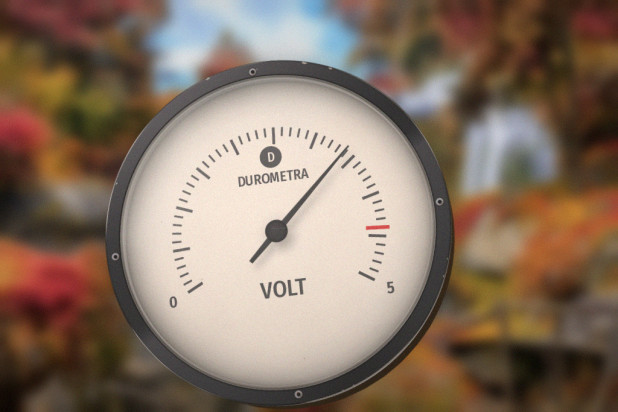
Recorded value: V 3.4
